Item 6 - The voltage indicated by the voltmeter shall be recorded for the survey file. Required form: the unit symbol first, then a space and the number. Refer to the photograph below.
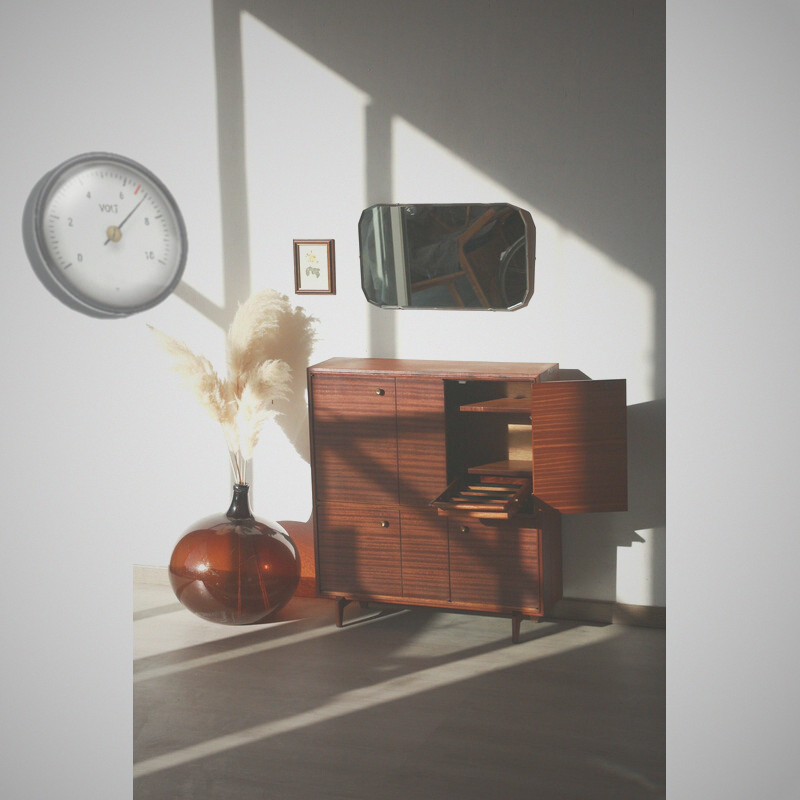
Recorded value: V 7
